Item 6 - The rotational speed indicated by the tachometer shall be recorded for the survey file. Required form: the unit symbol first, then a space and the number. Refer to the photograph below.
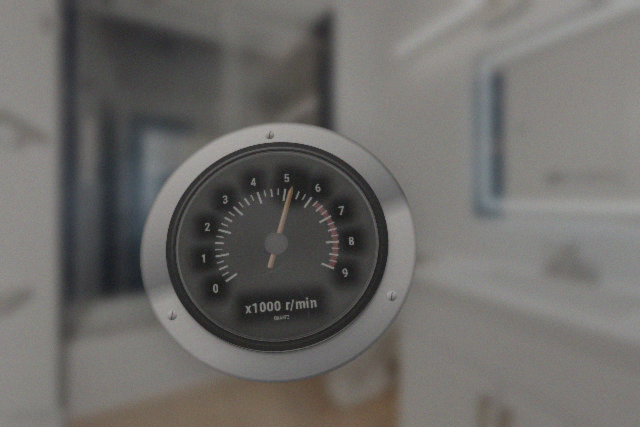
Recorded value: rpm 5250
